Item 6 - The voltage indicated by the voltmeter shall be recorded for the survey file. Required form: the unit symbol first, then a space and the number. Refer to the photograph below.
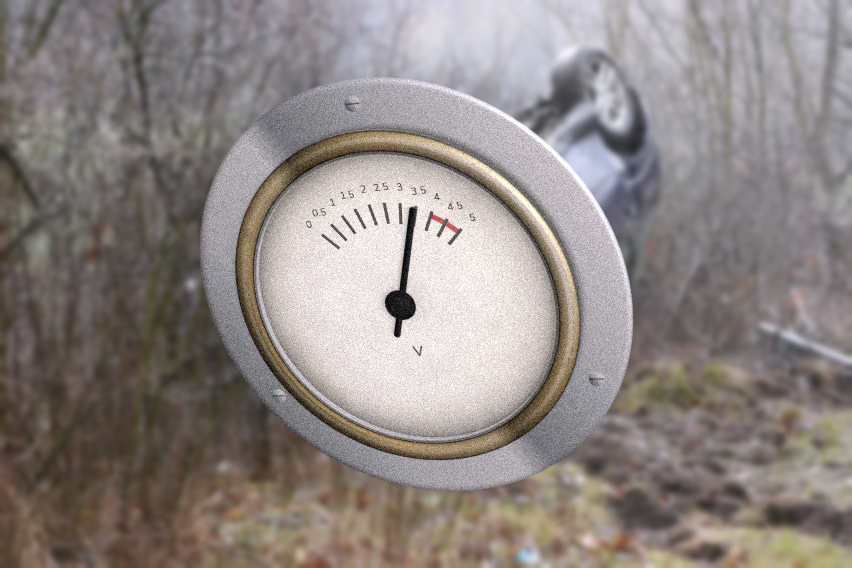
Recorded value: V 3.5
